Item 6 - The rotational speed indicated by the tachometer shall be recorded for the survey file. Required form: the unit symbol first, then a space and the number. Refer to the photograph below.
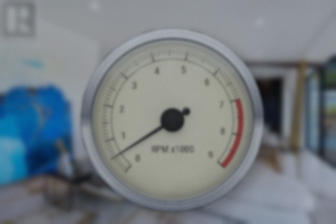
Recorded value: rpm 500
